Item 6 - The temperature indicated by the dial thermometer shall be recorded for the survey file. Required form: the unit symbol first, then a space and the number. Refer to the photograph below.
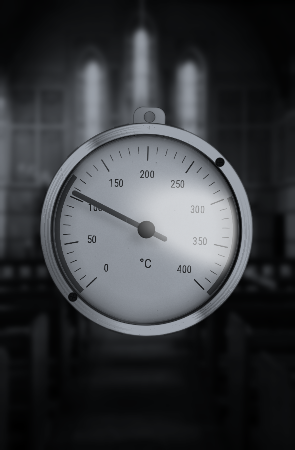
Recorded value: °C 105
